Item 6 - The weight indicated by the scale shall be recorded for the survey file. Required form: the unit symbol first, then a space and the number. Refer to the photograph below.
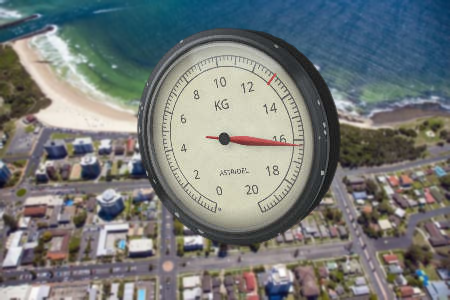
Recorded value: kg 16.2
